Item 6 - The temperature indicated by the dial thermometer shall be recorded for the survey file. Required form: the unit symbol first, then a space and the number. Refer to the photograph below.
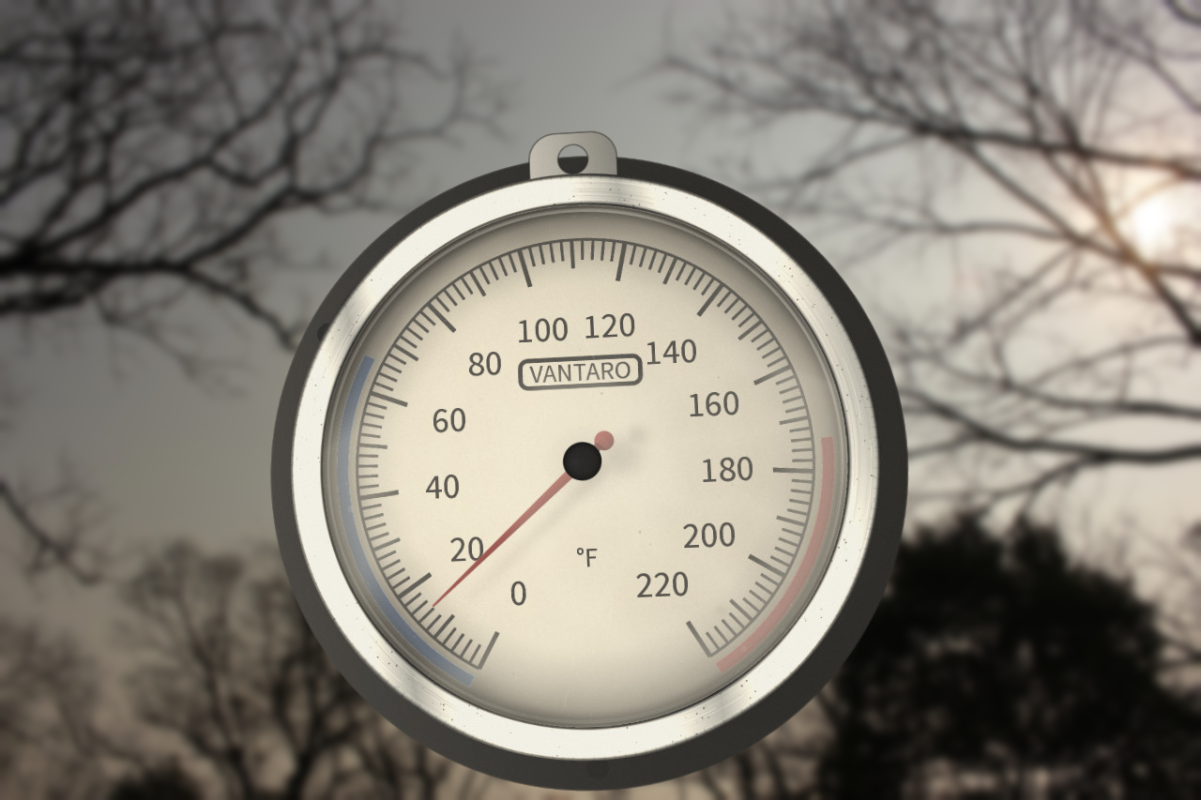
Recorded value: °F 14
